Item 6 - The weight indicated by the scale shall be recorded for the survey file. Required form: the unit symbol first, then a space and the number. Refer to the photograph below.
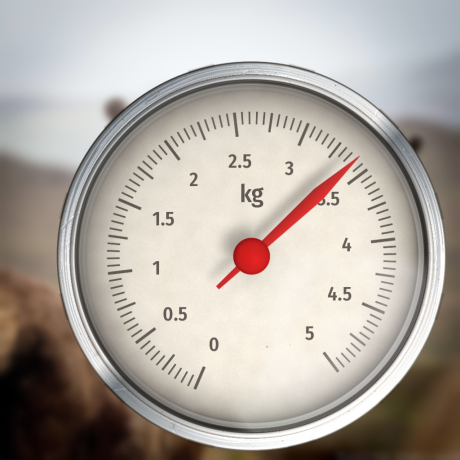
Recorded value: kg 3.4
